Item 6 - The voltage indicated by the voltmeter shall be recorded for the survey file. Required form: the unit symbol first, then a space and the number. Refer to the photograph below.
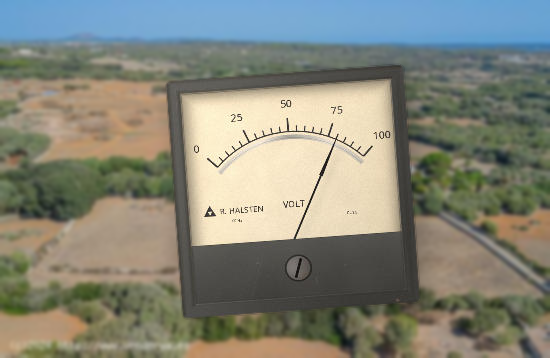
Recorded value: V 80
